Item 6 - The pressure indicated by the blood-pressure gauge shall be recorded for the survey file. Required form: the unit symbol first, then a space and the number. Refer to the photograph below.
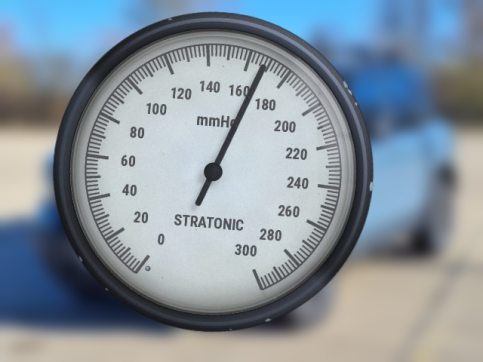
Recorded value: mmHg 168
